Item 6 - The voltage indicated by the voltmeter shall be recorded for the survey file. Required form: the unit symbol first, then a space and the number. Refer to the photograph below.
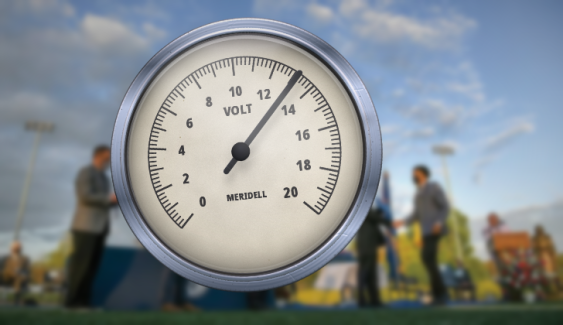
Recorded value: V 13.2
